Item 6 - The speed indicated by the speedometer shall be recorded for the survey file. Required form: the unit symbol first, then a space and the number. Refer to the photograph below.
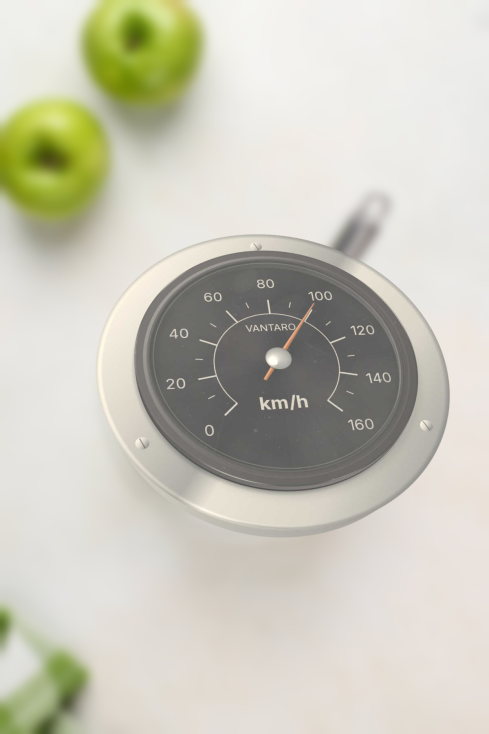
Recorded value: km/h 100
